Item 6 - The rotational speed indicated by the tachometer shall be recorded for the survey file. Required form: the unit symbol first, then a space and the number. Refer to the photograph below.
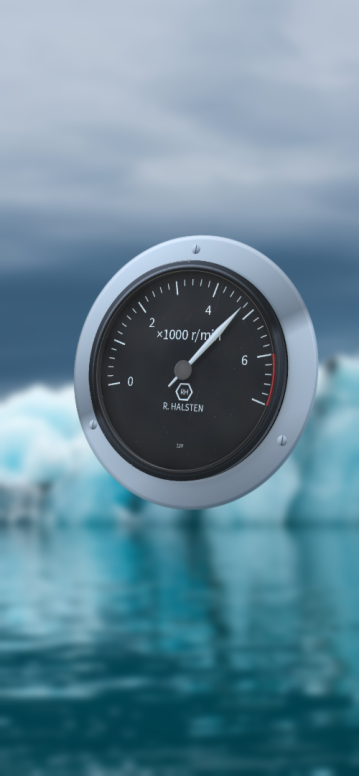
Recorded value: rpm 4800
